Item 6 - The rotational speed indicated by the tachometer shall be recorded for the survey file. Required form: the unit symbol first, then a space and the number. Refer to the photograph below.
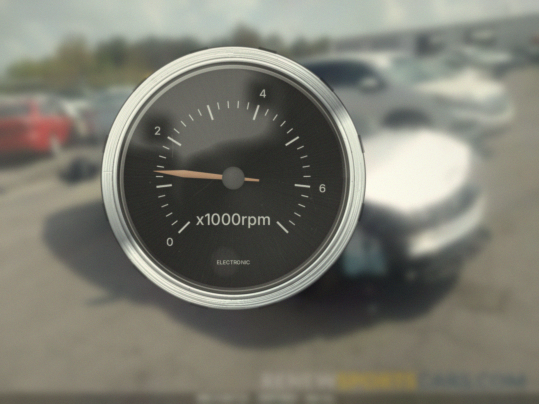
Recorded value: rpm 1300
